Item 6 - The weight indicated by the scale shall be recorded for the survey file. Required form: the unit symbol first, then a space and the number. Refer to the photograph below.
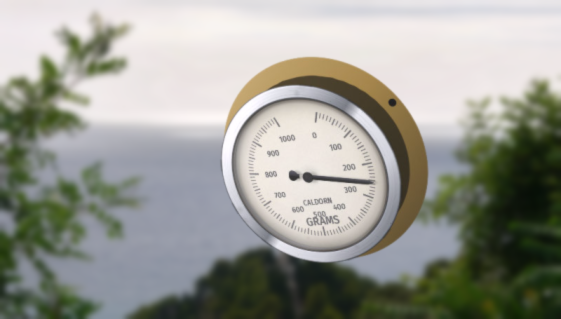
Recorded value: g 250
